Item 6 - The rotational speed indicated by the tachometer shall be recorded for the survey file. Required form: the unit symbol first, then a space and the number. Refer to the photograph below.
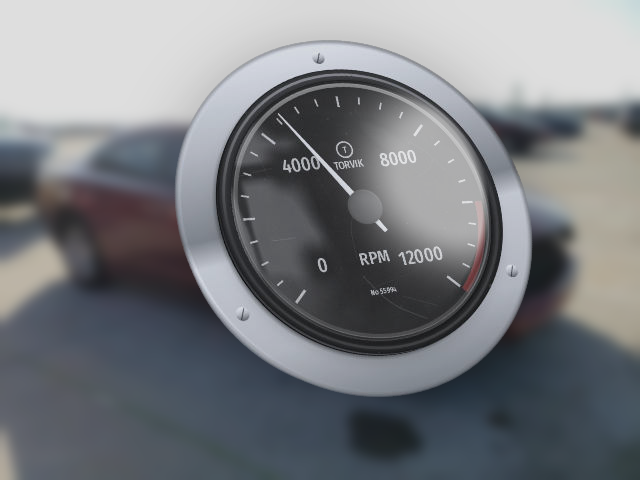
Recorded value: rpm 4500
